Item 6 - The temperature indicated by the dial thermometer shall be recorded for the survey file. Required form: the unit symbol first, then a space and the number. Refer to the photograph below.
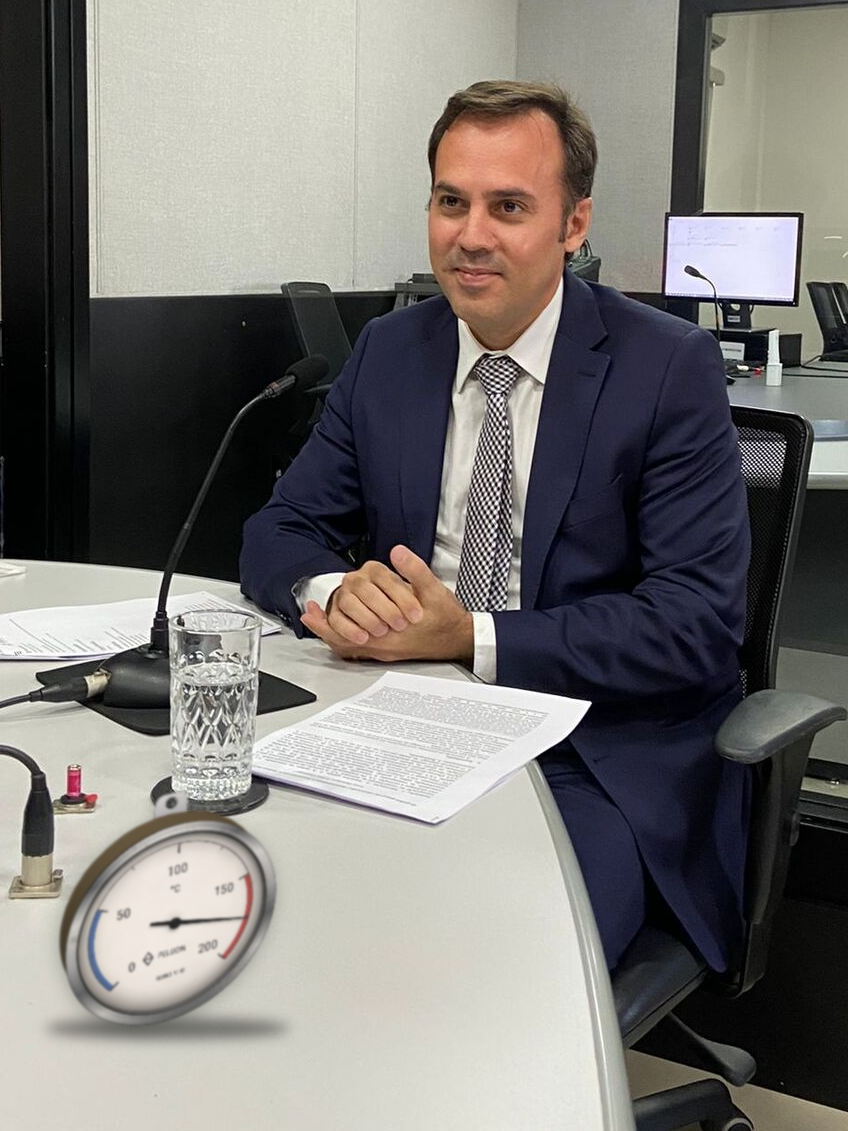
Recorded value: °C 175
